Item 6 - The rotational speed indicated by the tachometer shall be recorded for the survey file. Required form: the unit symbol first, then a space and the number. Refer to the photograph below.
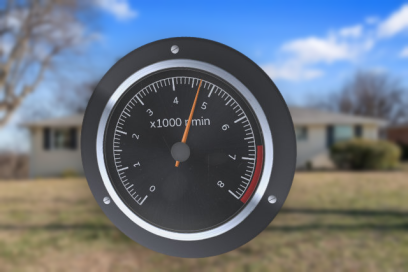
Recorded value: rpm 4700
